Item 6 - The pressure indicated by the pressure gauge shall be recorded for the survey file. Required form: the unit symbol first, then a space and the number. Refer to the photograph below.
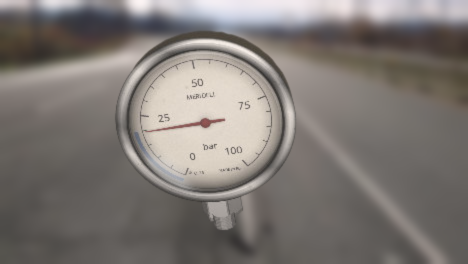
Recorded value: bar 20
